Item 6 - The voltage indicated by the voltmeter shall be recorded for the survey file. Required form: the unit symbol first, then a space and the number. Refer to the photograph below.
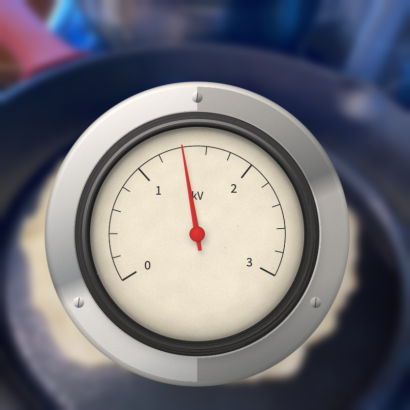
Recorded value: kV 1.4
